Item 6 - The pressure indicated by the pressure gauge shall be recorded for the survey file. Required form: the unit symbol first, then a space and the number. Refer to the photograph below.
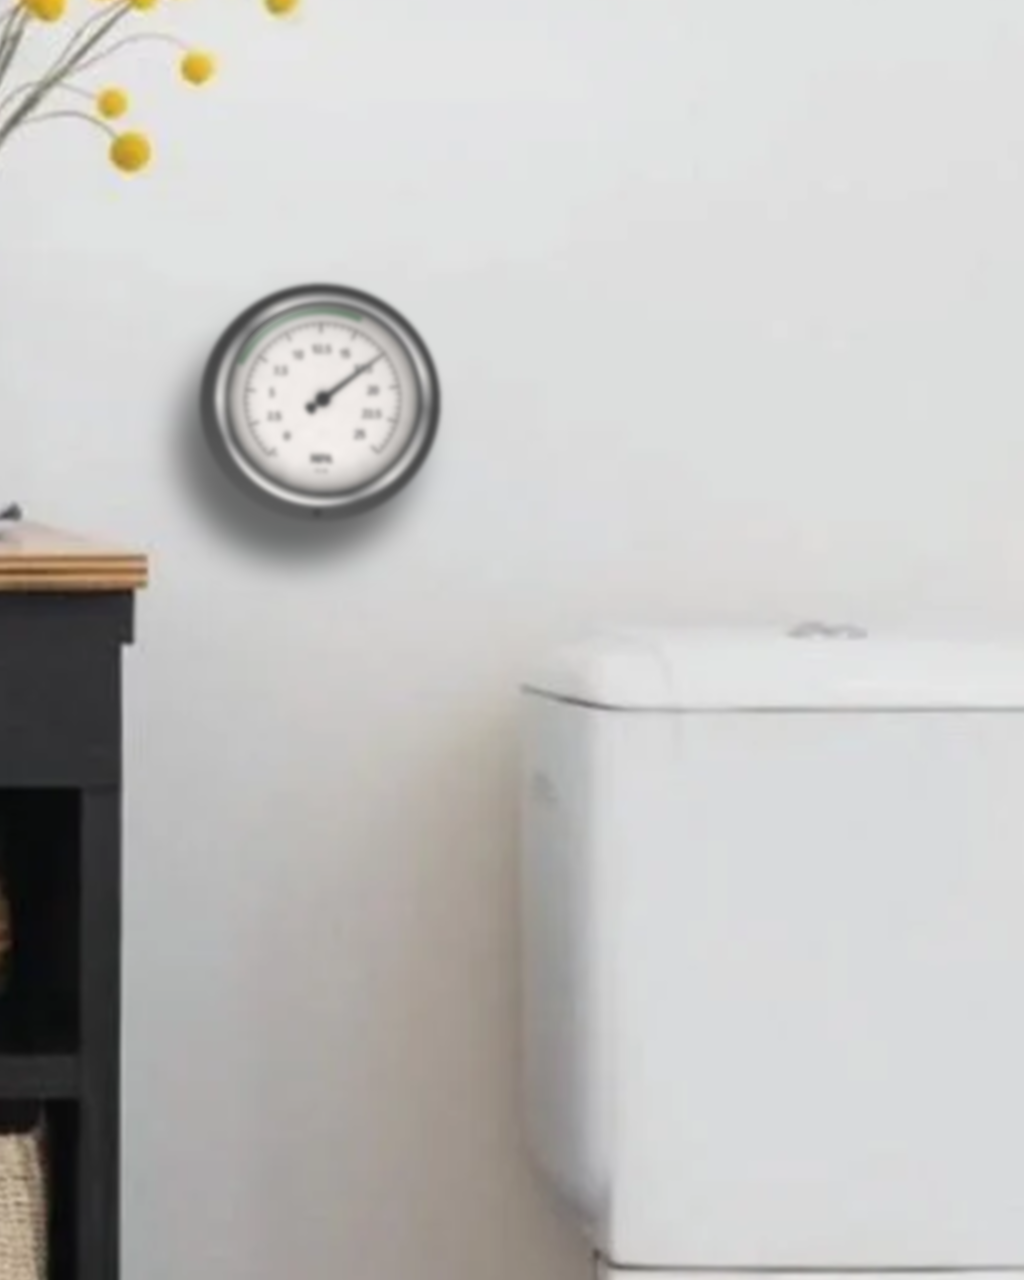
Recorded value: MPa 17.5
